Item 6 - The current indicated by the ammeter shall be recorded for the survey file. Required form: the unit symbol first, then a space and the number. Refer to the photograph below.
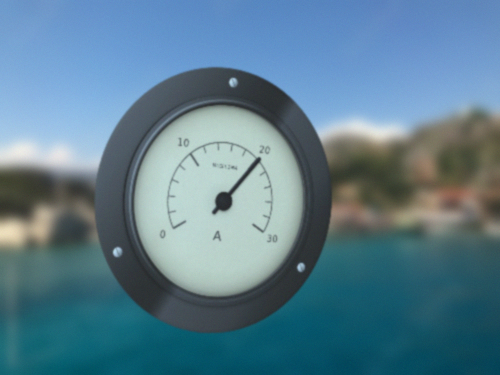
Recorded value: A 20
